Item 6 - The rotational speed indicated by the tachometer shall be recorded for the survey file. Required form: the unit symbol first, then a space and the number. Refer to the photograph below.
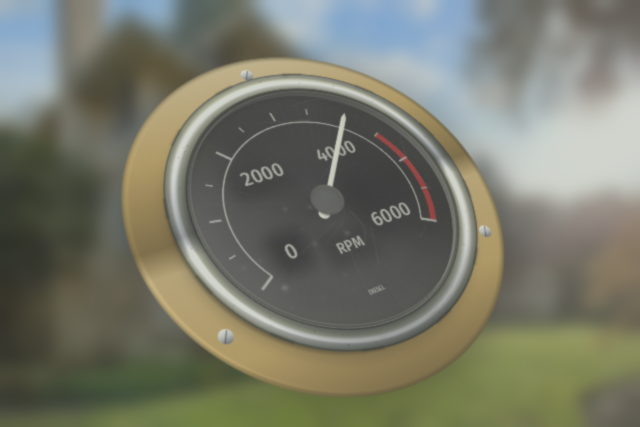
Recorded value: rpm 4000
